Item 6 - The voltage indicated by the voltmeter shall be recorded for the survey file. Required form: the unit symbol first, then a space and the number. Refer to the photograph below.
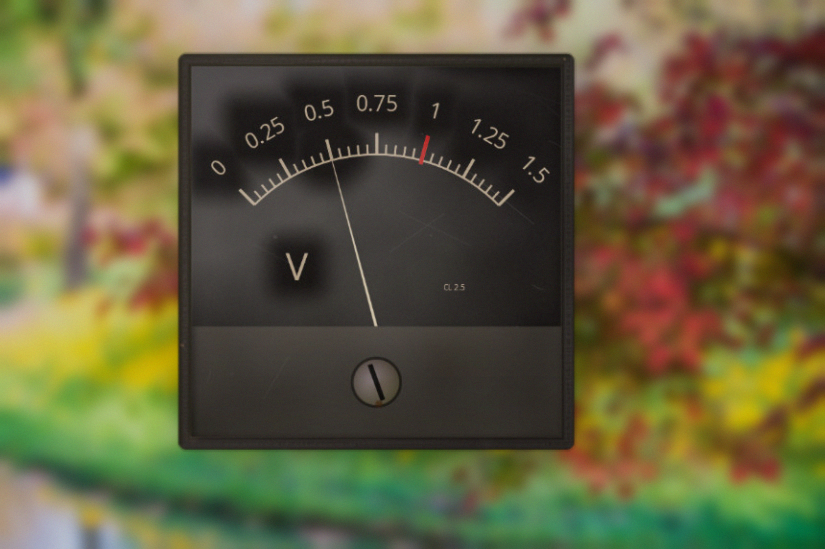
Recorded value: V 0.5
